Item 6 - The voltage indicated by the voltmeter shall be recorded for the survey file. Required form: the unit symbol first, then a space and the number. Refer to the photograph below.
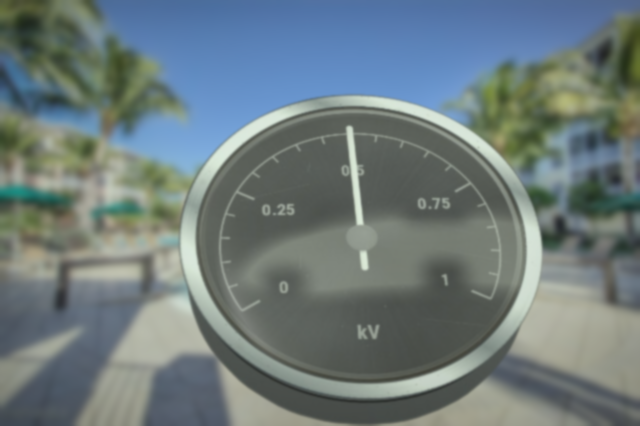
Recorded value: kV 0.5
